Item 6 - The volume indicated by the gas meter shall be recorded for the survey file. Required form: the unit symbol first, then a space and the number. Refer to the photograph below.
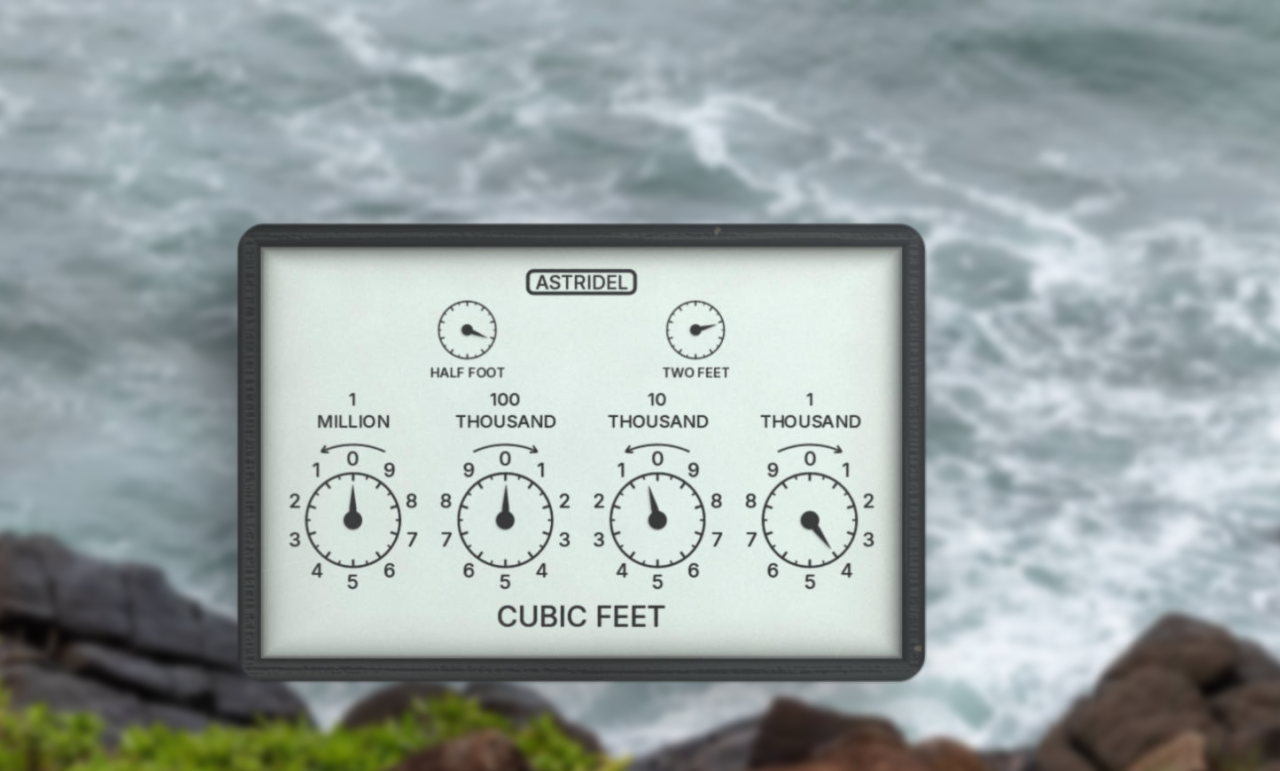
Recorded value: ft³ 400
